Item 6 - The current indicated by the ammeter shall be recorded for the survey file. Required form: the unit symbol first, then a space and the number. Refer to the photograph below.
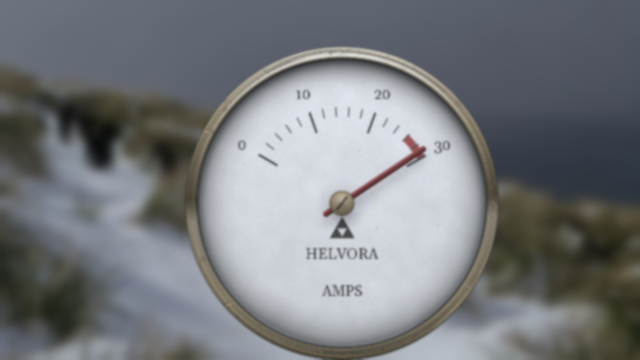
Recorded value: A 29
